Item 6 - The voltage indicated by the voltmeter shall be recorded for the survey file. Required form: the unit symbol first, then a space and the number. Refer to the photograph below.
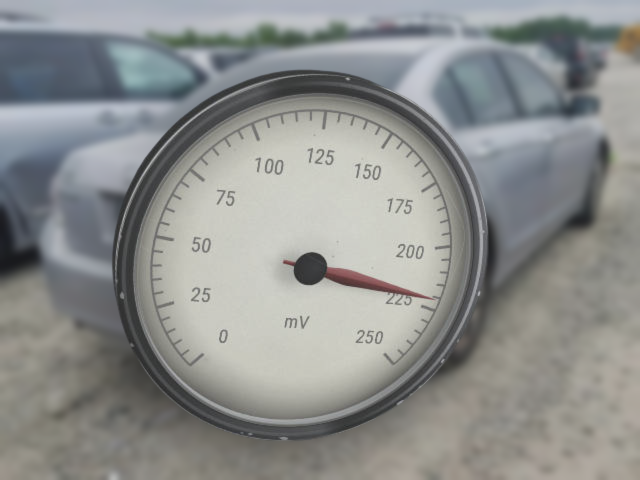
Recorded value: mV 220
